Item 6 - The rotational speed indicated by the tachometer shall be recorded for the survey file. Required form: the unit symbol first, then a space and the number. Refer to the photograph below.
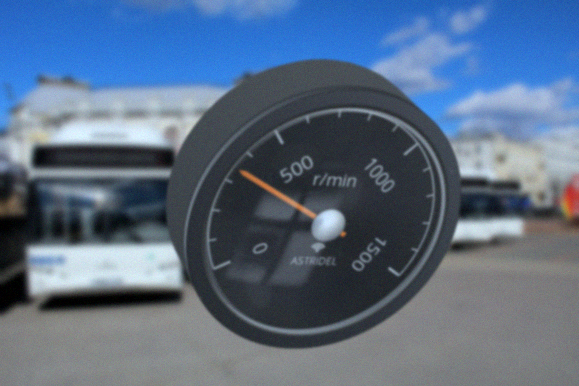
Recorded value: rpm 350
